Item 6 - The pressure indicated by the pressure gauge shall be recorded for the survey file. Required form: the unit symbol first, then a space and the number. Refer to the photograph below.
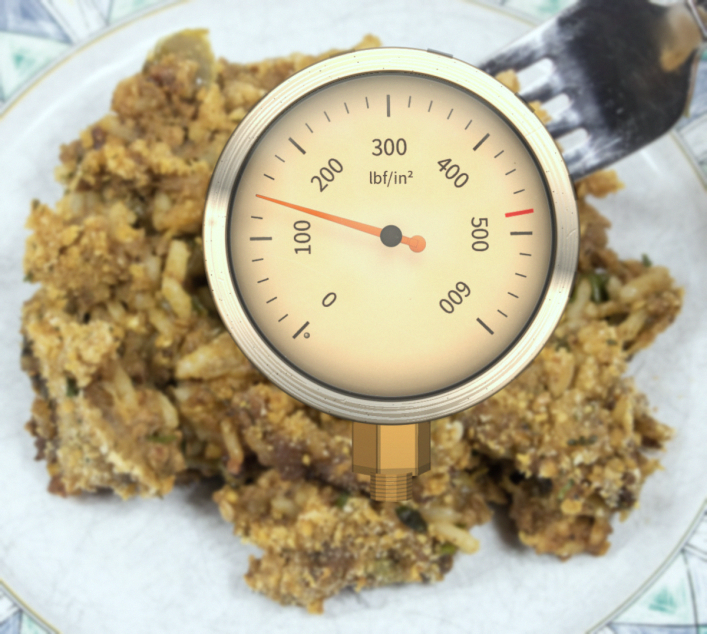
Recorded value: psi 140
